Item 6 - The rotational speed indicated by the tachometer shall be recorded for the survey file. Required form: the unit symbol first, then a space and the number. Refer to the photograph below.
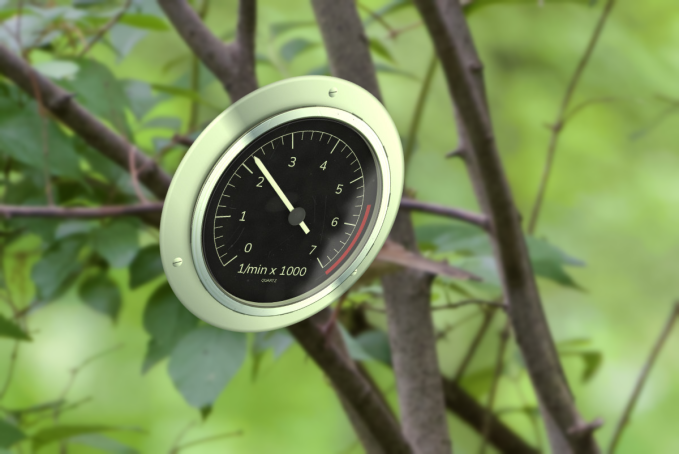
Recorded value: rpm 2200
